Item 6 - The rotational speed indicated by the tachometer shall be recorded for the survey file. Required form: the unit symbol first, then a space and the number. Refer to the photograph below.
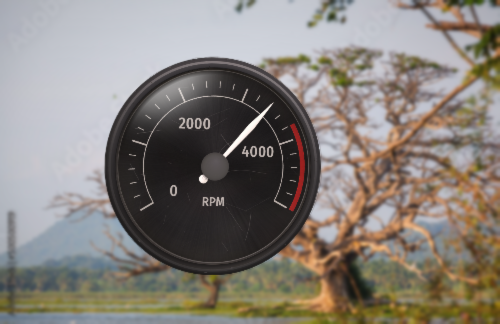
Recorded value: rpm 3400
